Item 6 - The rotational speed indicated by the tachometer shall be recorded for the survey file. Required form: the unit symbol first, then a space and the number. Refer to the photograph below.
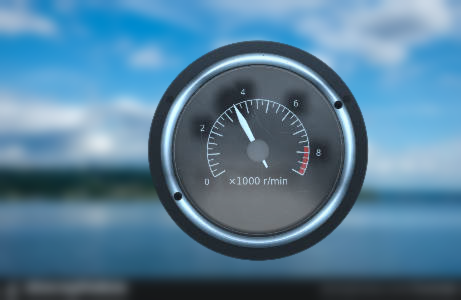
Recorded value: rpm 3500
